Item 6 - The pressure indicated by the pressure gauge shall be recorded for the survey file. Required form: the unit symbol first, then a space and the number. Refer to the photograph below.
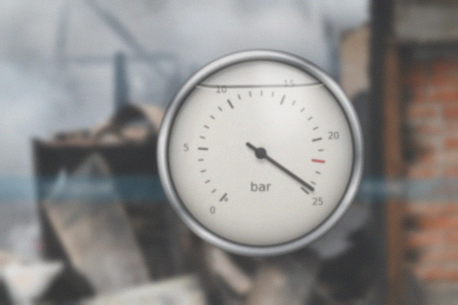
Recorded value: bar 24.5
